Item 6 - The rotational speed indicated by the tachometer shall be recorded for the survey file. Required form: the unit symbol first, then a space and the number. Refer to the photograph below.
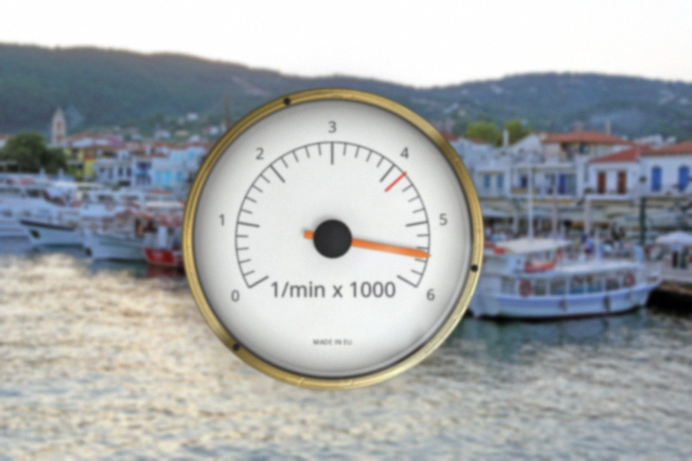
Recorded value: rpm 5500
